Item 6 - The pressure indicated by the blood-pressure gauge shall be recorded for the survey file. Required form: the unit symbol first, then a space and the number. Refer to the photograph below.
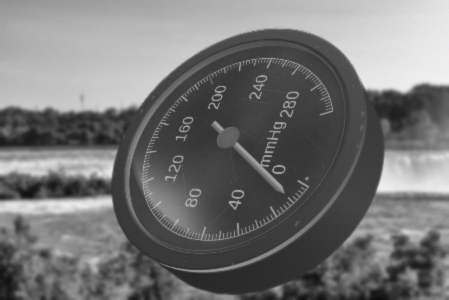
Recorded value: mmHg 10
